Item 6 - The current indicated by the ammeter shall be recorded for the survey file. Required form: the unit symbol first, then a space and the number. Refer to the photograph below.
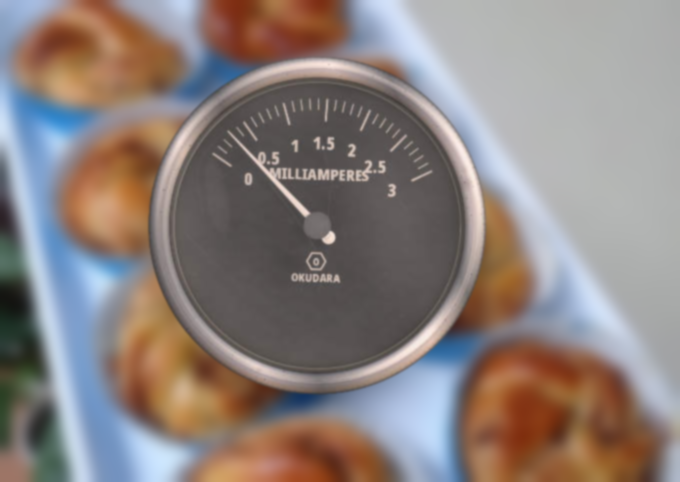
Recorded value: mA 0.3
